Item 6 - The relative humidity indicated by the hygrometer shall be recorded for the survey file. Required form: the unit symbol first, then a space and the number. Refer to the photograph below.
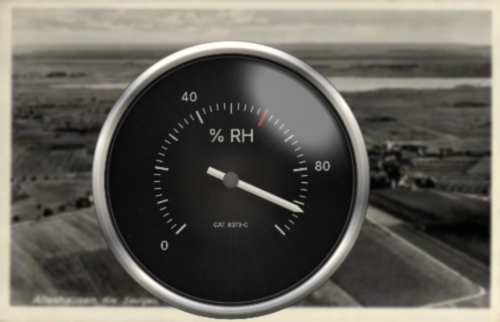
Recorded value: % 92
